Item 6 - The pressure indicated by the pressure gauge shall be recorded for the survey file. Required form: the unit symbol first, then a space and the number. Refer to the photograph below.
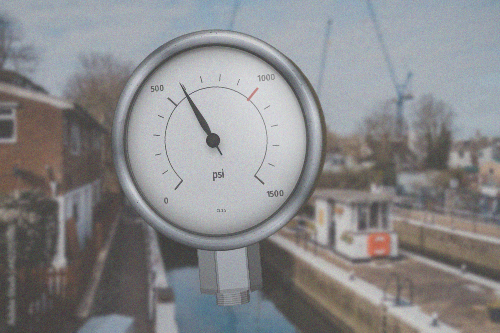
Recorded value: psi 600
